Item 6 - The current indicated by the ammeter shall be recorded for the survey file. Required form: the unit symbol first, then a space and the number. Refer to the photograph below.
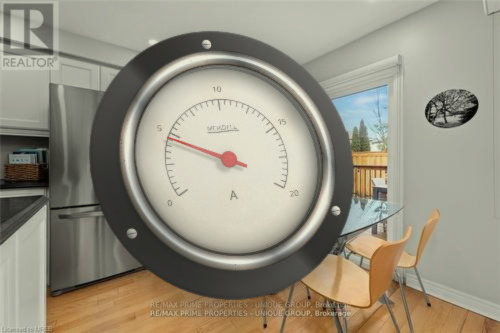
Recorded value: A 4.5
